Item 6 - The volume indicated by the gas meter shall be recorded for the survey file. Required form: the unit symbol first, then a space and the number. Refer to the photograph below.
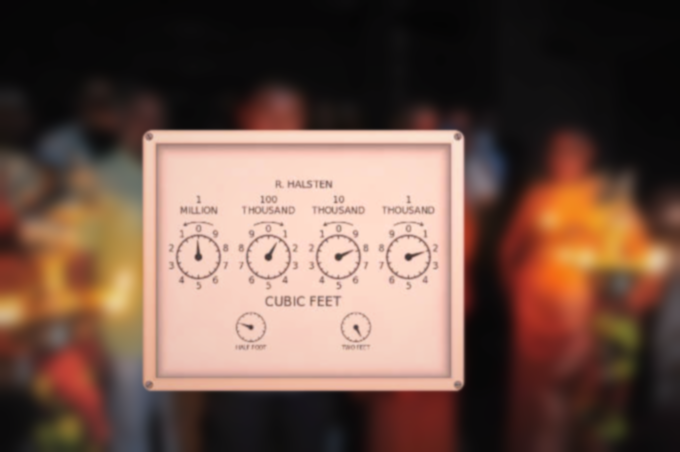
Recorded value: ft³ 8200
